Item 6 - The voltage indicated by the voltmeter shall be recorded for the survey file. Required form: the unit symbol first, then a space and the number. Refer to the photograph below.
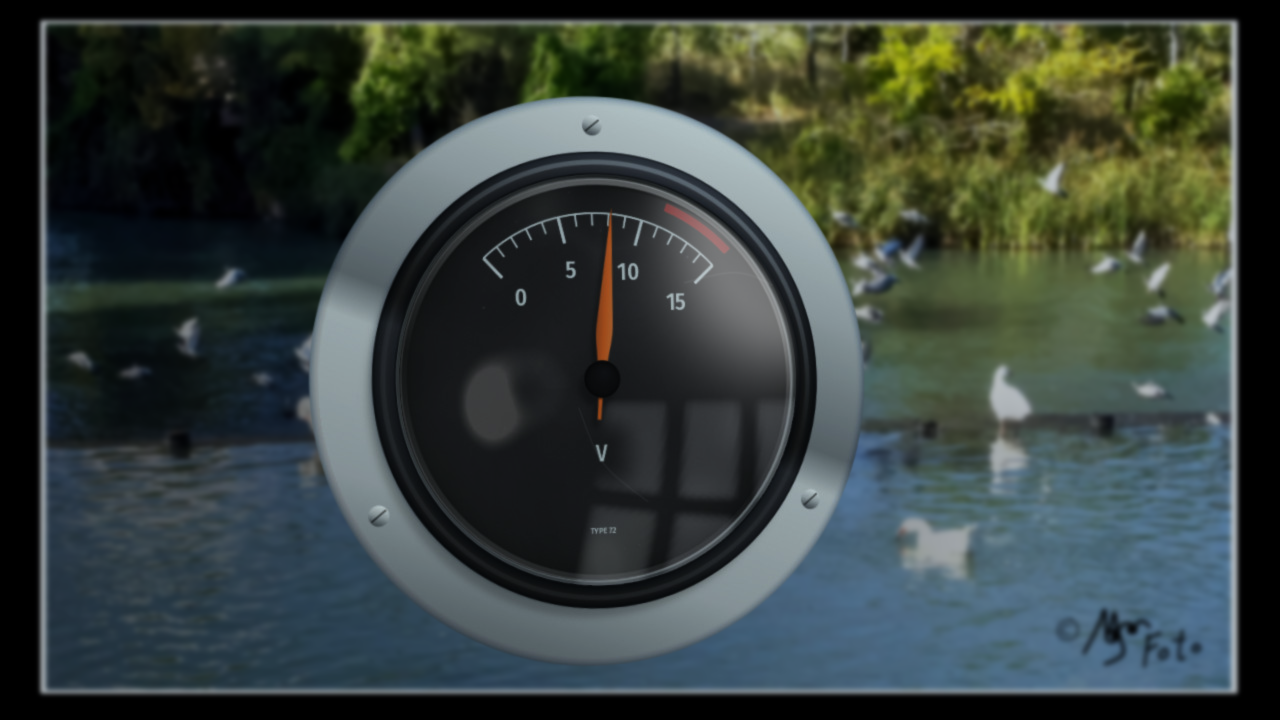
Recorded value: V 8
